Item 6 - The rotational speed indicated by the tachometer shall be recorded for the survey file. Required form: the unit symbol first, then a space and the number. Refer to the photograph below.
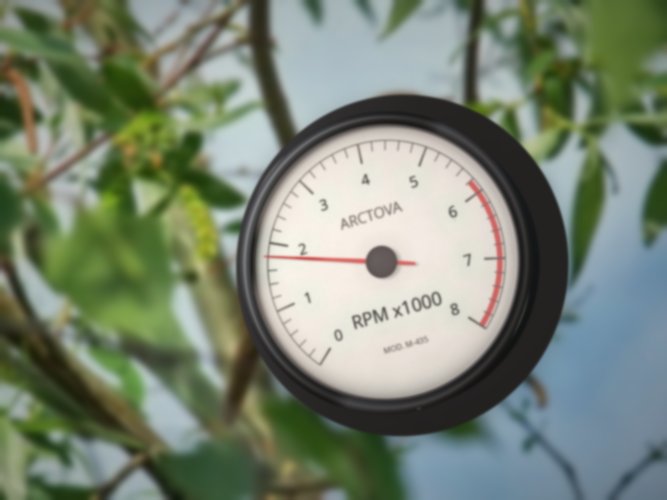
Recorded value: rpm 1800
